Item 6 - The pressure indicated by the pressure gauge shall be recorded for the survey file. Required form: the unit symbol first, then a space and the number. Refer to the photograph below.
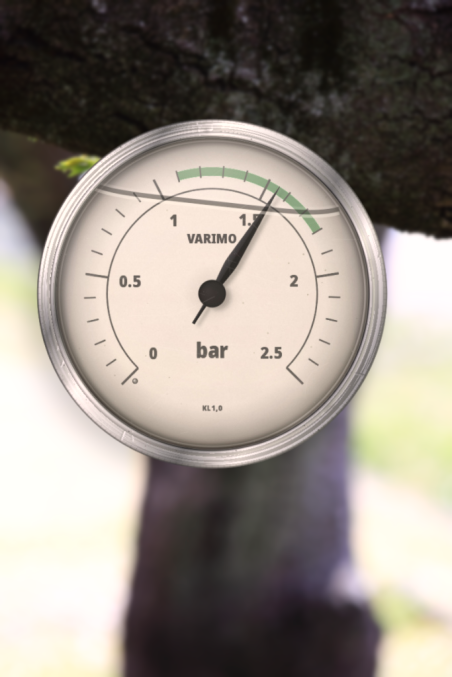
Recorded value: bar 1.55
